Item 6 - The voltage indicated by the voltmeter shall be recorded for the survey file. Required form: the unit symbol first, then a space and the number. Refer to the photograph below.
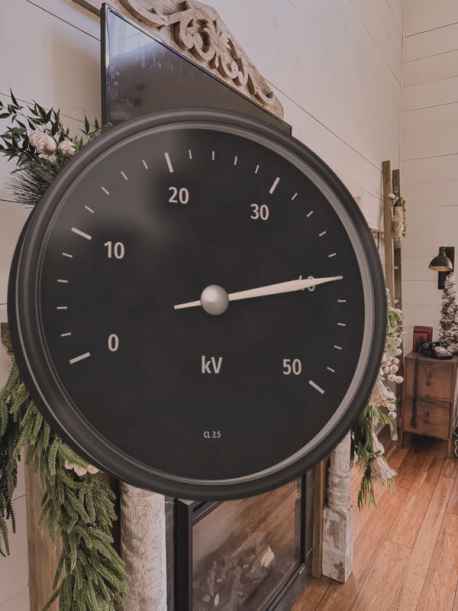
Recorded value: kV 40
